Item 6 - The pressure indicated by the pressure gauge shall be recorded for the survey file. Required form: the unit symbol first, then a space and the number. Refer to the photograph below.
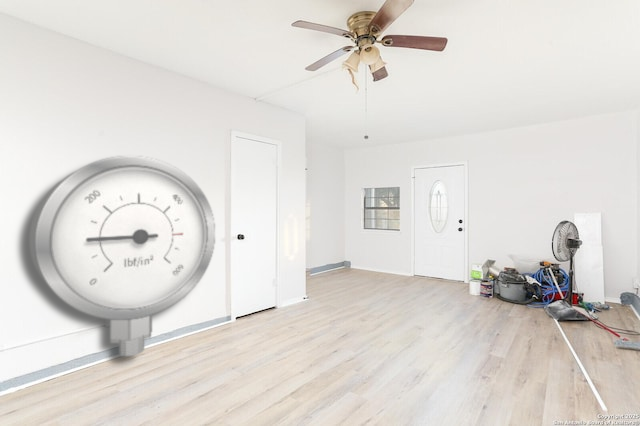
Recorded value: psi 100
